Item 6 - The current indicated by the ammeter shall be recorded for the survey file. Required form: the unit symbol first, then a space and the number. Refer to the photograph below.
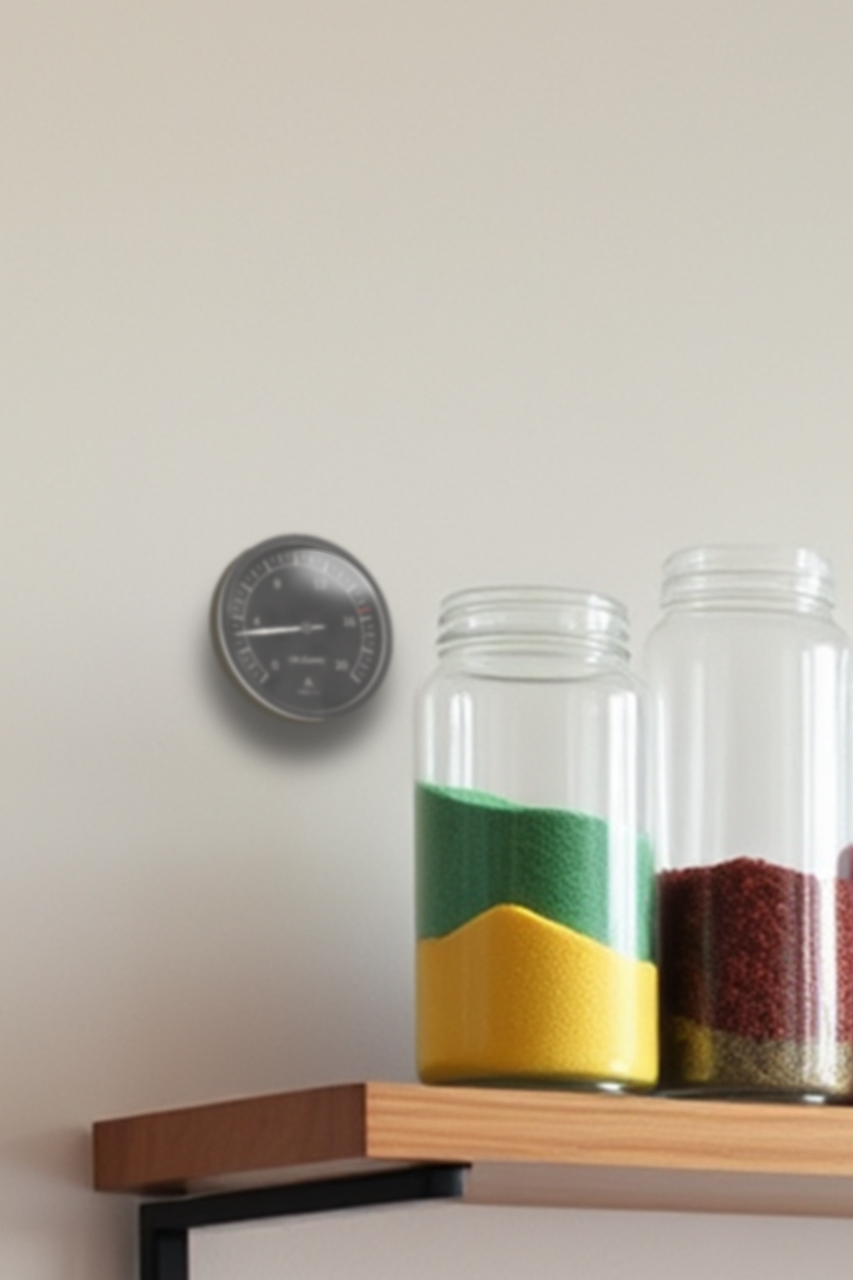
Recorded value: A 3
